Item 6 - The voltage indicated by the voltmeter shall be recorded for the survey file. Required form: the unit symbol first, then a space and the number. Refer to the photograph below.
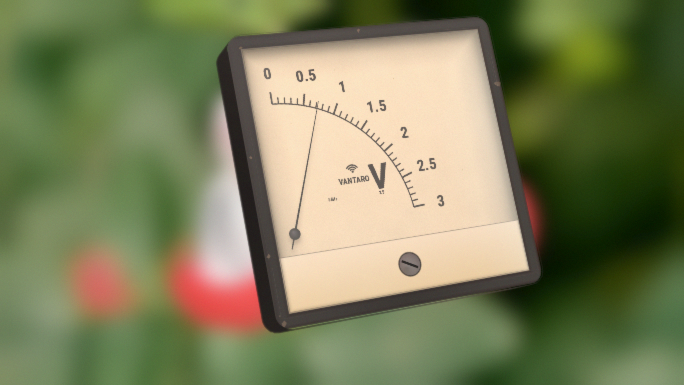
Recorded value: V 0.7
